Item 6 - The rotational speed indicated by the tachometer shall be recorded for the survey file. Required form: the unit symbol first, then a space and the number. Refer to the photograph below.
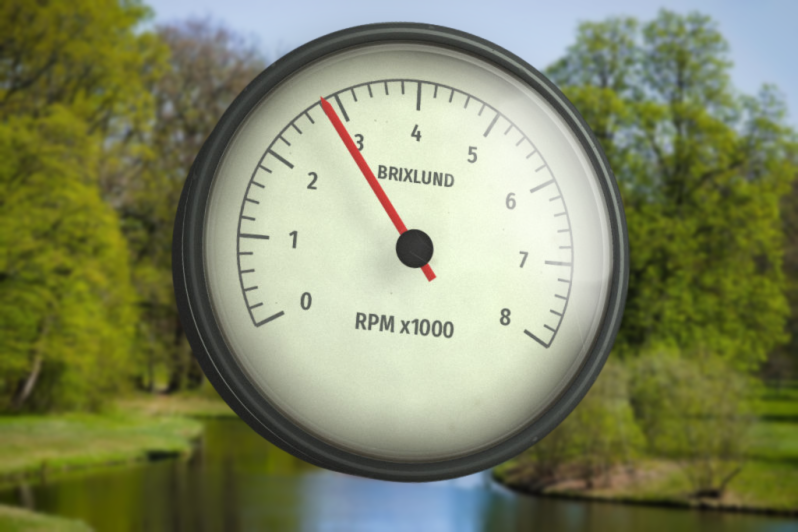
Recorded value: rpm 2800
